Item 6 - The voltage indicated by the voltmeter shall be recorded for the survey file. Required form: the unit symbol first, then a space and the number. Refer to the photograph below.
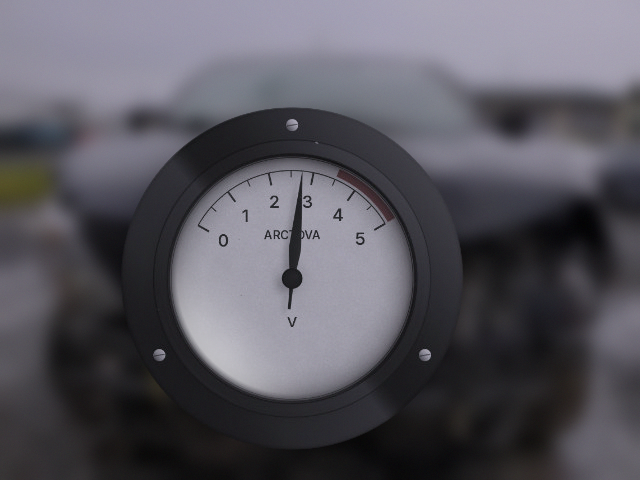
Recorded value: V 2.75
